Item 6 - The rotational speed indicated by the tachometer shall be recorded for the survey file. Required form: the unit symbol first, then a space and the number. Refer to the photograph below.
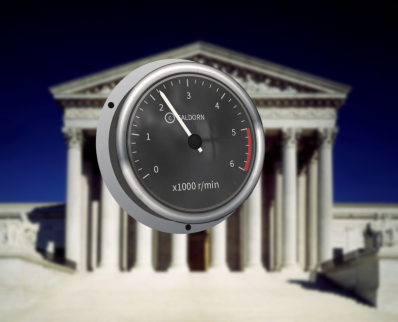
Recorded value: rpm 2200
